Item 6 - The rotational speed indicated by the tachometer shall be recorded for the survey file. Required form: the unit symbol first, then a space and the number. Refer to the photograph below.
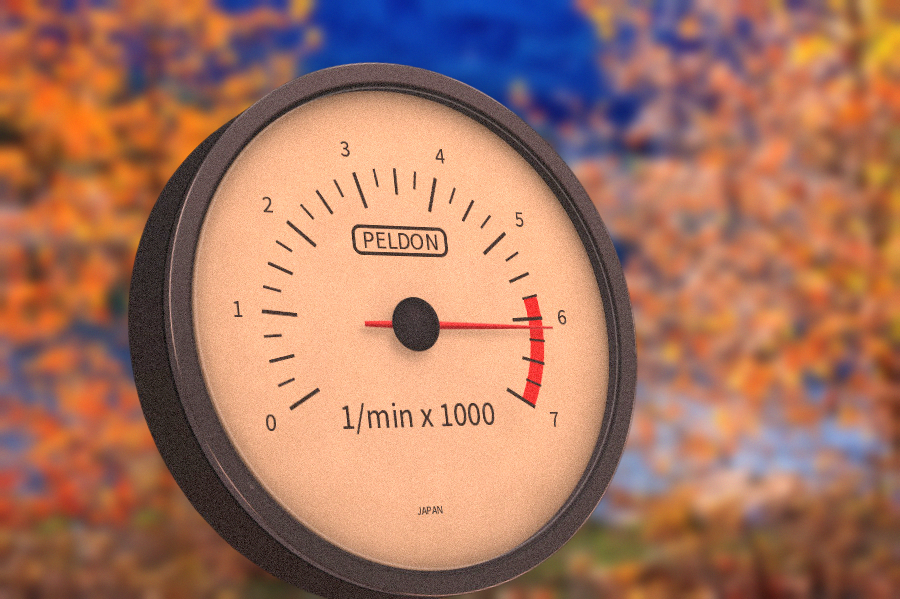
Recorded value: rpm 6125
